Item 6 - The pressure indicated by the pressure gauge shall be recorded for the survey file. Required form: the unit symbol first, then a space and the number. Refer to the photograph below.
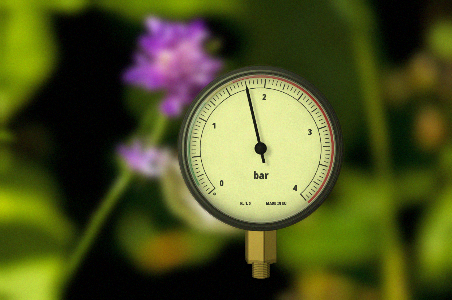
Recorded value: bar 1.75
